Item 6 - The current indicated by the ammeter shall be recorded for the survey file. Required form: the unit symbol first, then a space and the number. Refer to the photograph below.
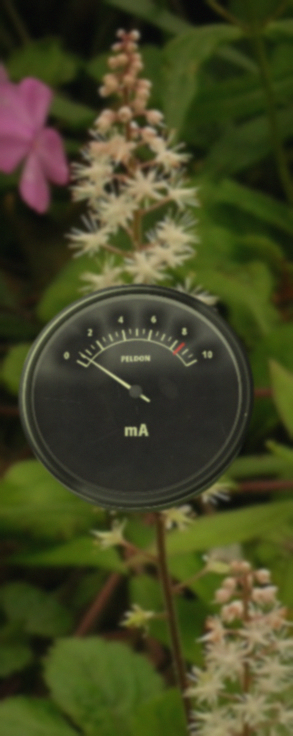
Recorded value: mA 0.5
